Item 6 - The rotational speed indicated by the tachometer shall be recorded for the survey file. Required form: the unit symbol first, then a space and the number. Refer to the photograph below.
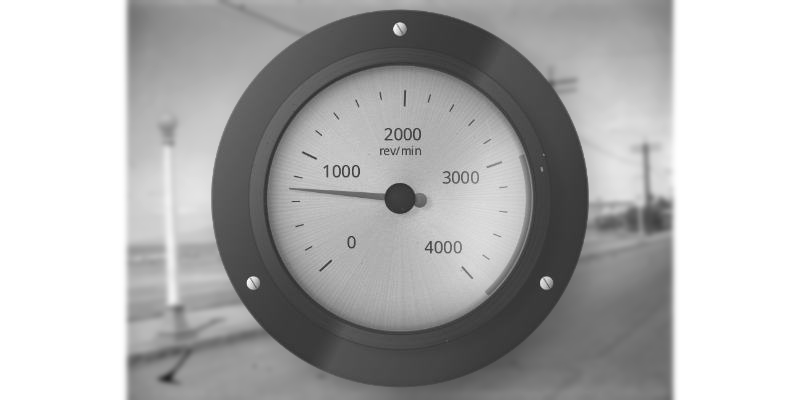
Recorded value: rpm 700
